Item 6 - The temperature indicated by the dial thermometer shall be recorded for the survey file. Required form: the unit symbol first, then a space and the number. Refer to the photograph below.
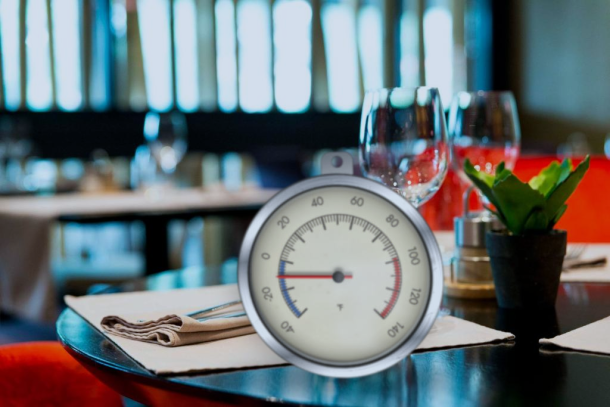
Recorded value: °F -10
